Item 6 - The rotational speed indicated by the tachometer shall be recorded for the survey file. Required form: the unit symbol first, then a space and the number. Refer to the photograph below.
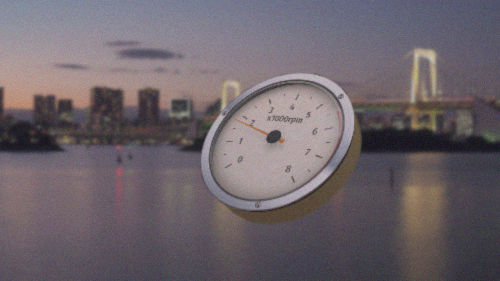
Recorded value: rpm 1750
